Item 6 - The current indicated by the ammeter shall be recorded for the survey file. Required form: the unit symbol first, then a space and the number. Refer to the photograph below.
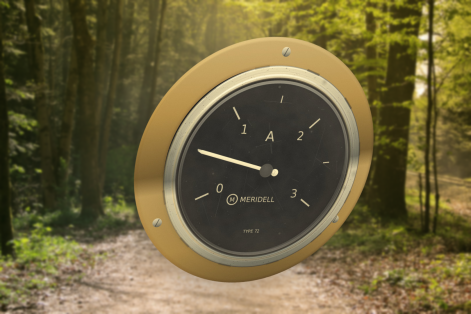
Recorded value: A 0.5
